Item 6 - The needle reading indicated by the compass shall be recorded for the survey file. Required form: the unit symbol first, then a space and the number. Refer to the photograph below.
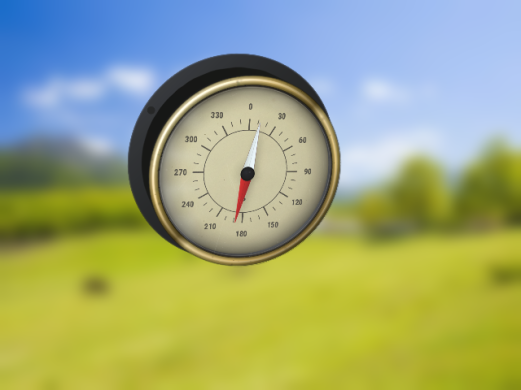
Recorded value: ° 190
